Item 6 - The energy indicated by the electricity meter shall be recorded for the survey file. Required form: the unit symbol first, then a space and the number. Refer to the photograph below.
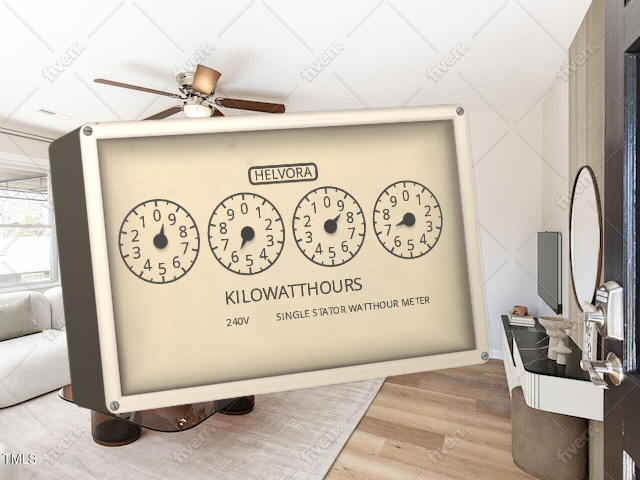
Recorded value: kWh 9587
